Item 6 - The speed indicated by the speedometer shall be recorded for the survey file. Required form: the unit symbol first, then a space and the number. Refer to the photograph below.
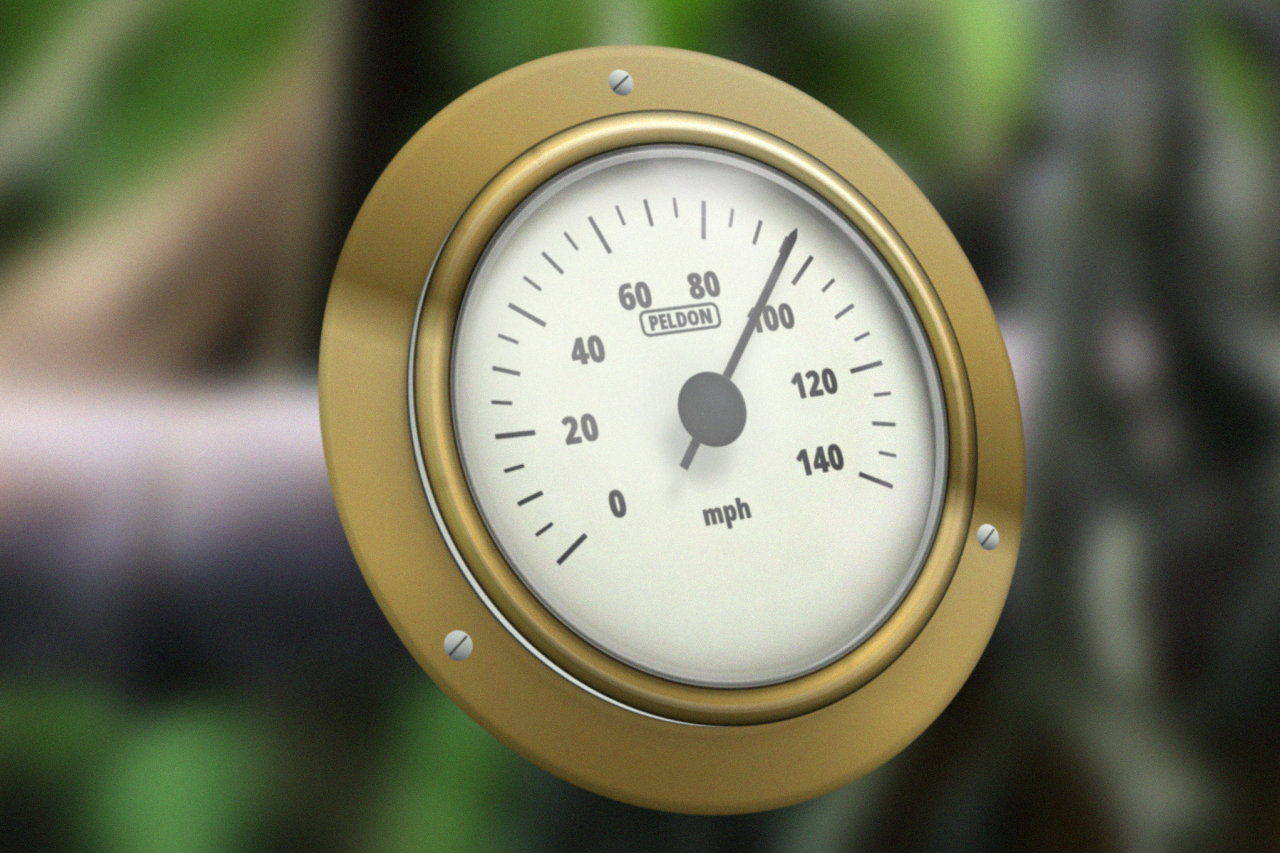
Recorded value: mph 95
